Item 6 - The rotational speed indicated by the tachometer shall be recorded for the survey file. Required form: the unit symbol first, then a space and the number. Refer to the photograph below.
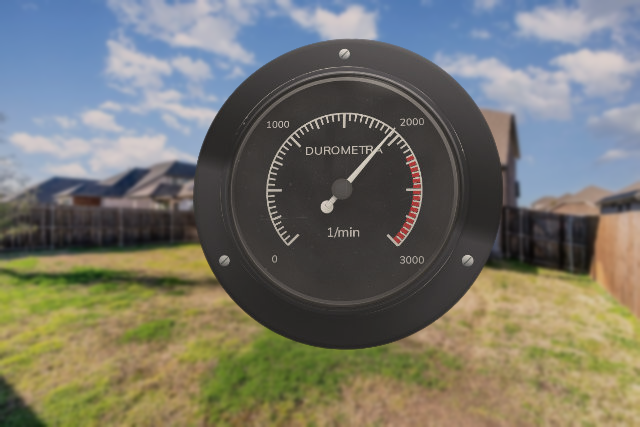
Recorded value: rpm 1950
